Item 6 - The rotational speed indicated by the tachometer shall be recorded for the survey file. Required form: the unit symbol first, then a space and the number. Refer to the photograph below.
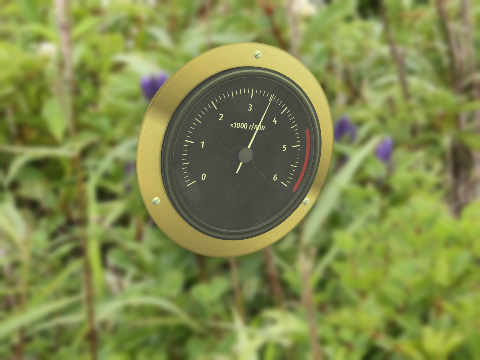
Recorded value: rpm 3500
